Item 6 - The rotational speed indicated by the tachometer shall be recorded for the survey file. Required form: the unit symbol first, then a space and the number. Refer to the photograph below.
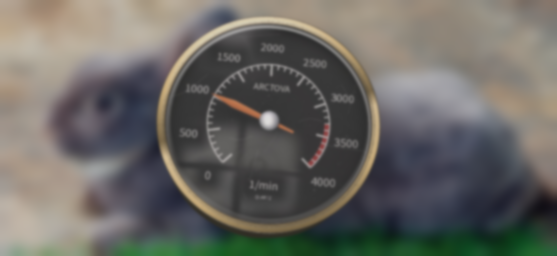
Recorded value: rpm 1000
